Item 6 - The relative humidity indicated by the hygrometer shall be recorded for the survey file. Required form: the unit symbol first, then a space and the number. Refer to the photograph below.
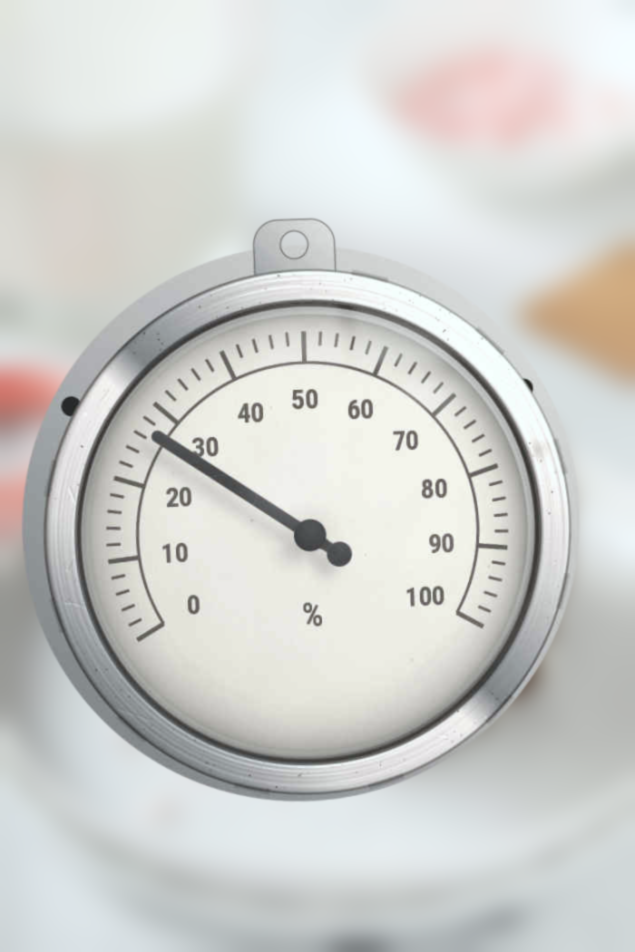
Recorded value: % 27
